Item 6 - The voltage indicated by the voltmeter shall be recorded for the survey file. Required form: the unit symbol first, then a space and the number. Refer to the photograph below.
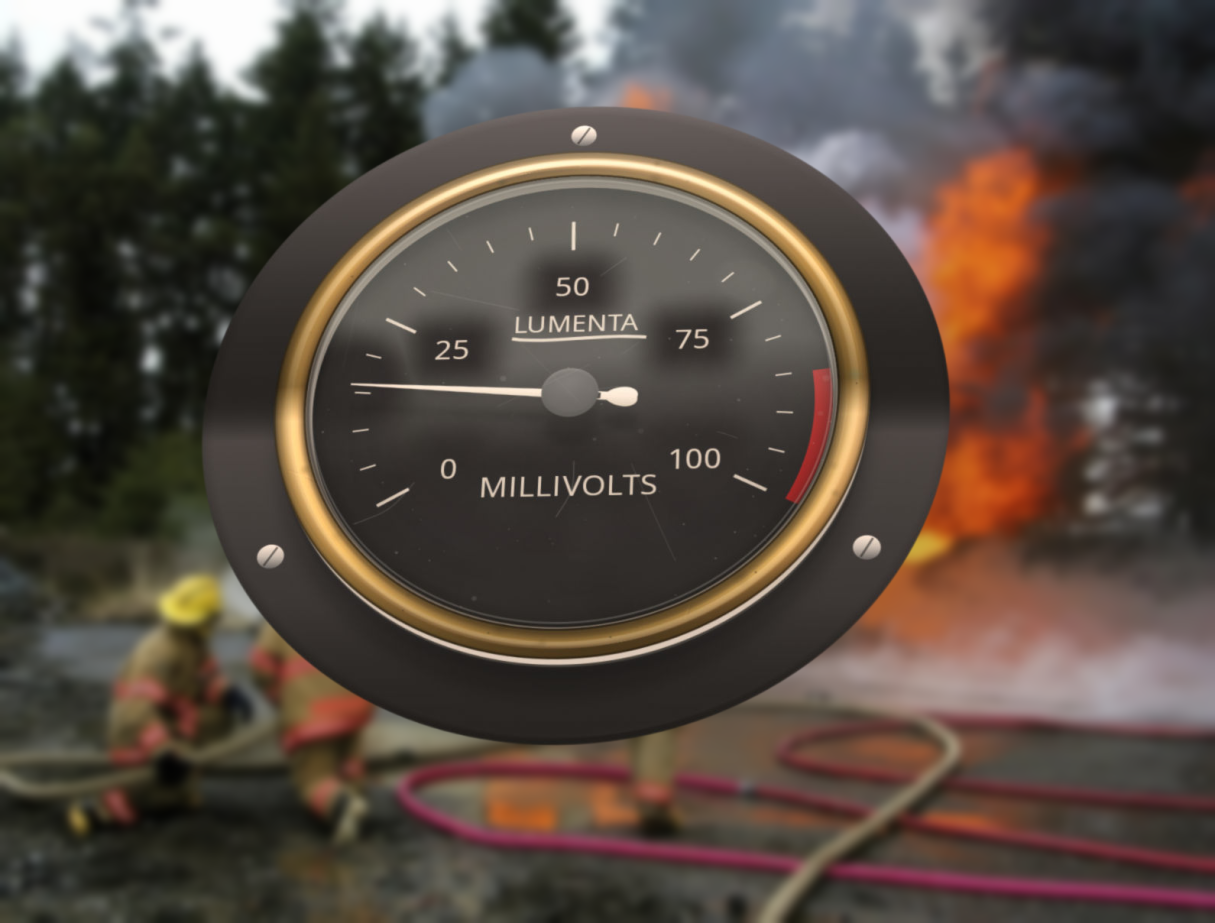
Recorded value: mV 15
